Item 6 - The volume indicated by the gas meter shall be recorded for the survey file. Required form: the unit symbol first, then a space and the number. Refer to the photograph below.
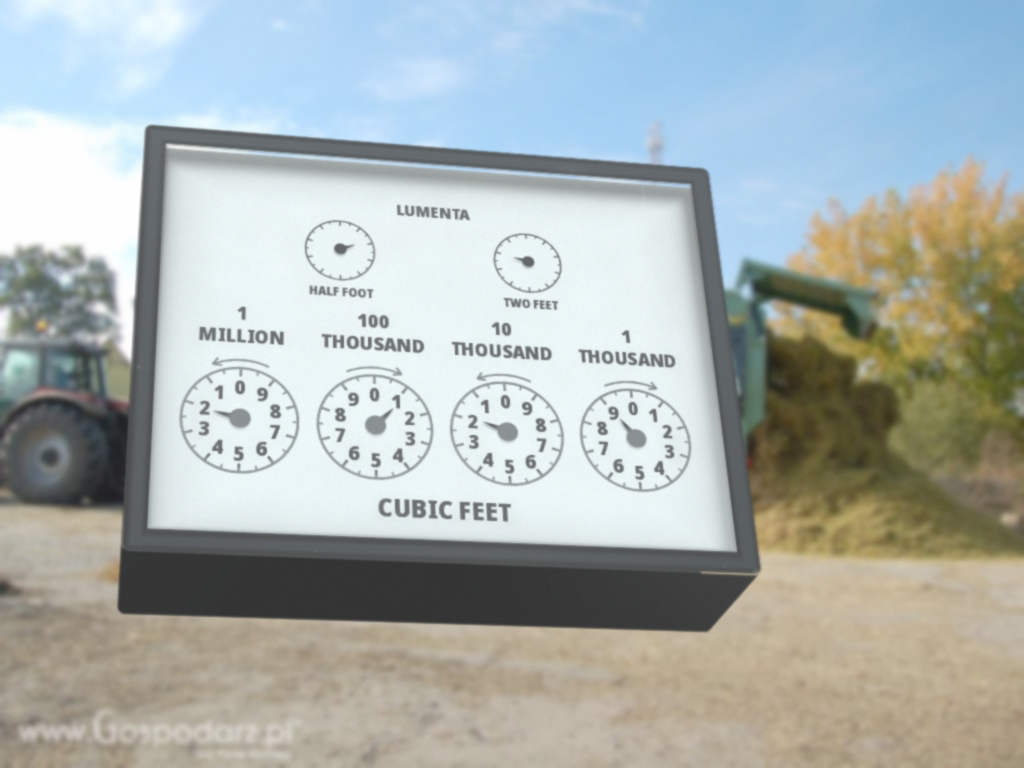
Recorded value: ft³ 211900
